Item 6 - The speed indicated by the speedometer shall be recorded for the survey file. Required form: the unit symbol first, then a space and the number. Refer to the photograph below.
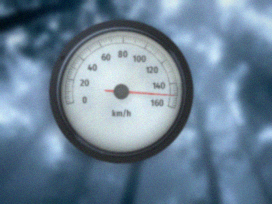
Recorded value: km/h 150
